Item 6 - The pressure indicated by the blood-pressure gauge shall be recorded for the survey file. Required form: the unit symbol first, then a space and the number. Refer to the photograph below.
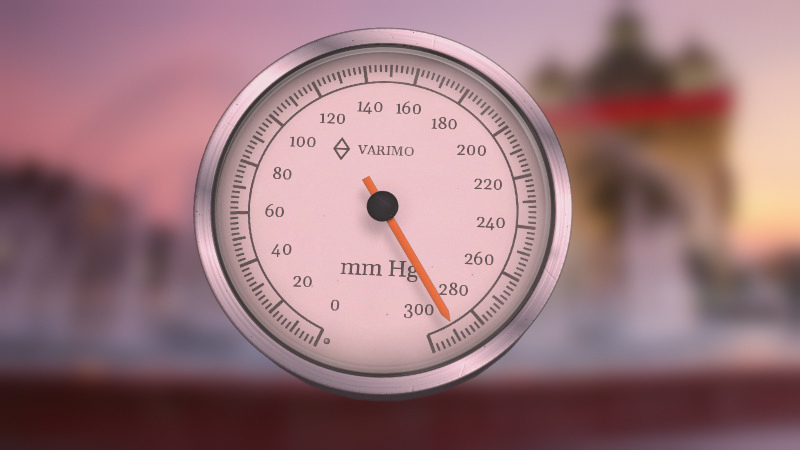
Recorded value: mmHg 290
